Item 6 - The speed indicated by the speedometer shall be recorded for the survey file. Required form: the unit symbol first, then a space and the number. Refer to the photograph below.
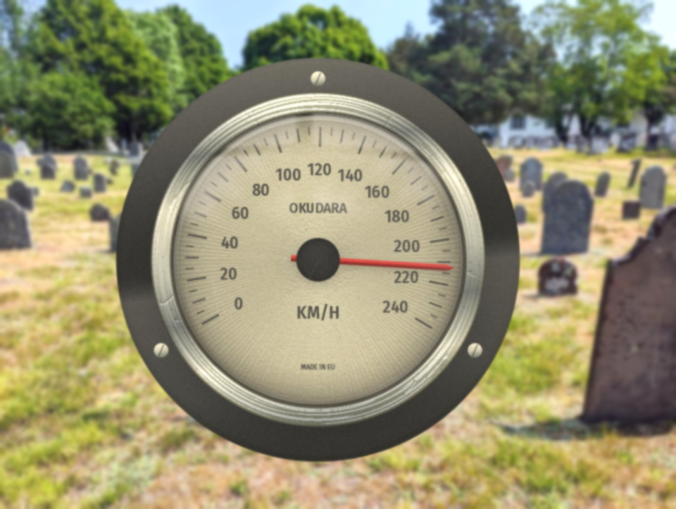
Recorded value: km/h 212.5
